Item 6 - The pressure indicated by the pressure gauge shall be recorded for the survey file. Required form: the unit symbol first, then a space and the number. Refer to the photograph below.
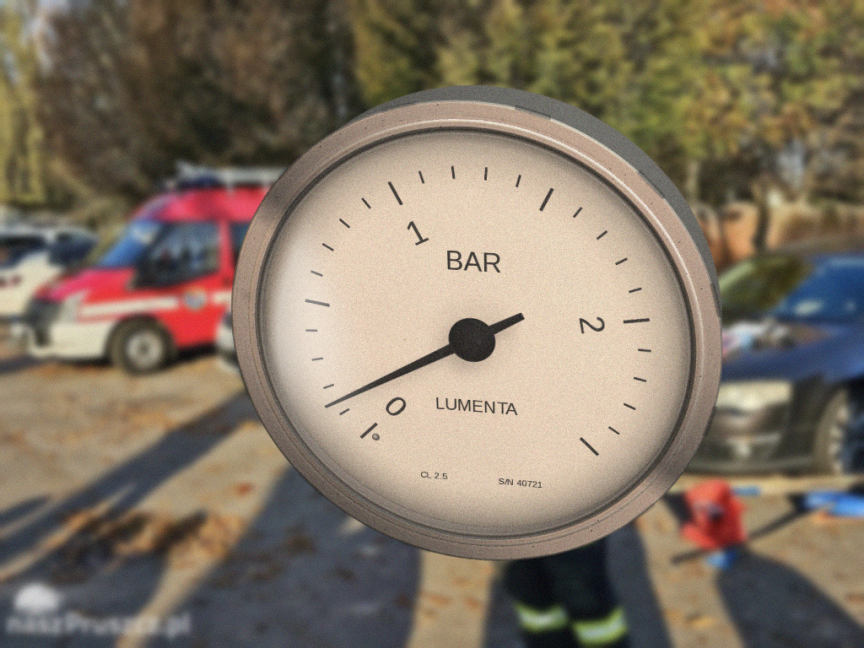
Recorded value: bar 0.15
